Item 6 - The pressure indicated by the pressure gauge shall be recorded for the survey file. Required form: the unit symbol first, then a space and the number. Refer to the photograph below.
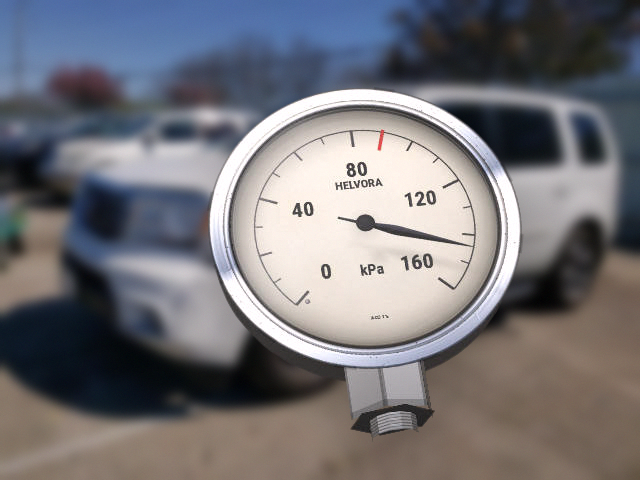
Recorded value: kPa 145
